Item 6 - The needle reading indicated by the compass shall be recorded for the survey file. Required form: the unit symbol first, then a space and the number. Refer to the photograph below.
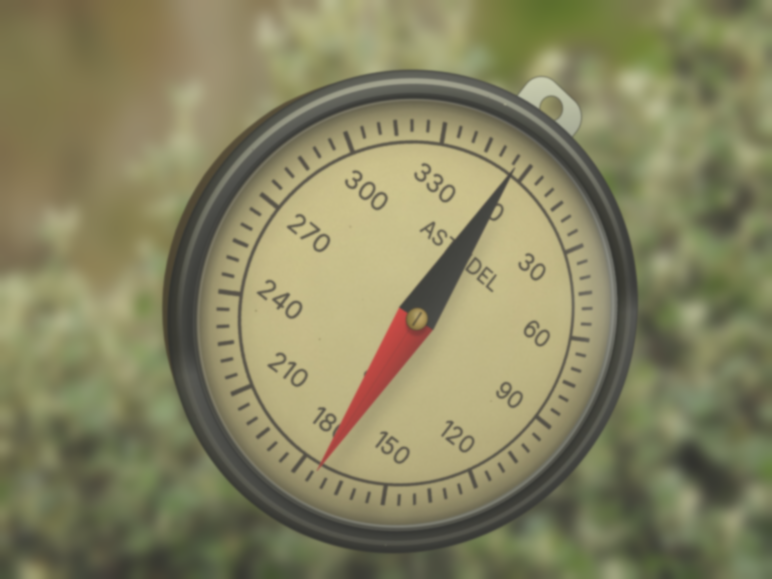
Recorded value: ° 175
